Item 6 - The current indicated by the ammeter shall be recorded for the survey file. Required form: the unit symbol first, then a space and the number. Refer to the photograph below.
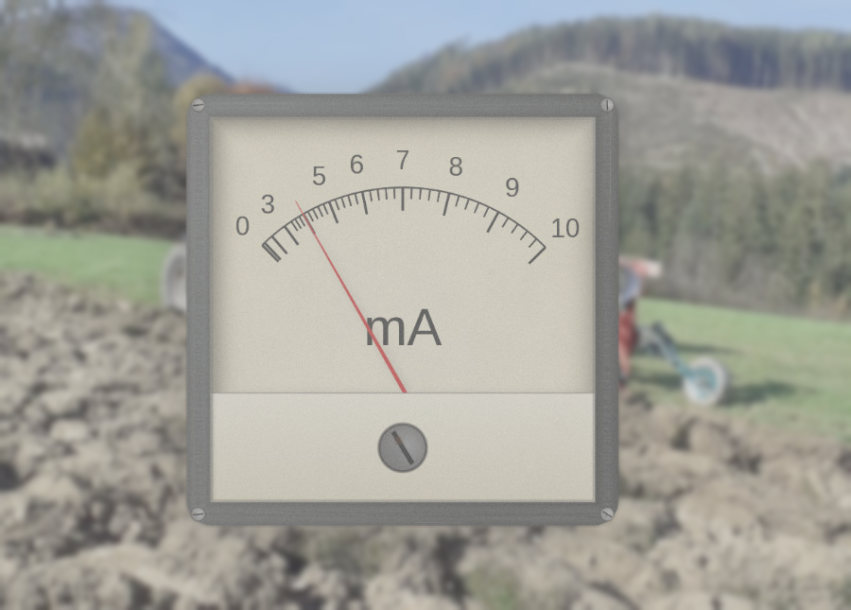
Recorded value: mA 4
